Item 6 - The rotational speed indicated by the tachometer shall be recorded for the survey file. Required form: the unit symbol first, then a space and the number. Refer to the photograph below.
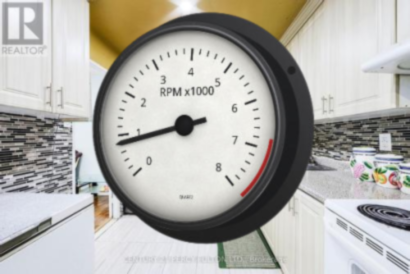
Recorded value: rpm 800
